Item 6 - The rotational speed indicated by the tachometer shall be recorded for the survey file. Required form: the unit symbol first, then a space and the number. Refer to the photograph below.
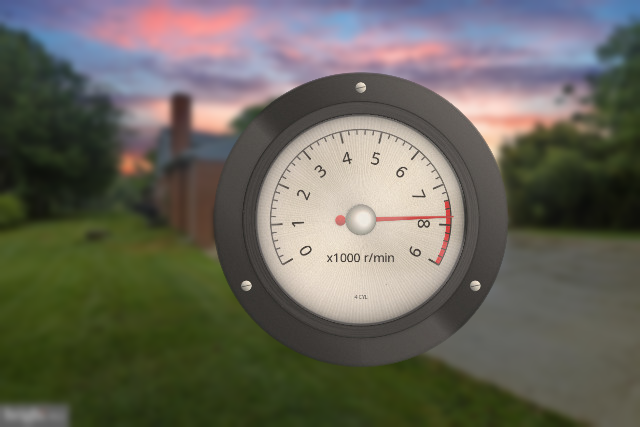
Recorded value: rpm 7800
